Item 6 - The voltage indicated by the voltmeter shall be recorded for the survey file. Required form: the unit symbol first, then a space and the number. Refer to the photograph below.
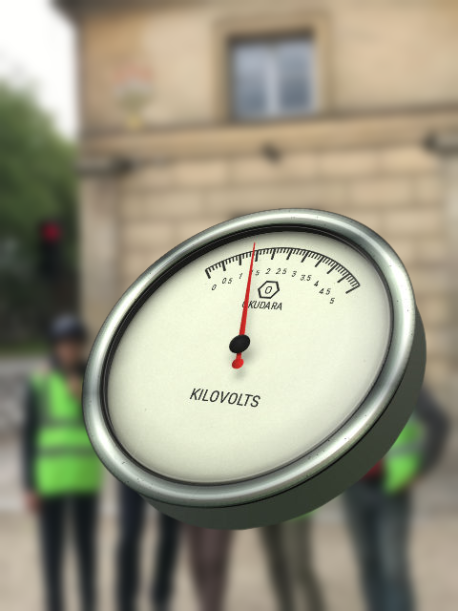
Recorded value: kV 1.5
